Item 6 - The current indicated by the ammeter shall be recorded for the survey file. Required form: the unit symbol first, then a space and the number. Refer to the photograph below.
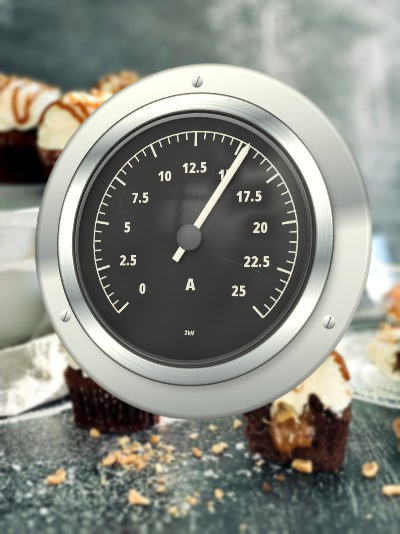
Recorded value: A 15.5
